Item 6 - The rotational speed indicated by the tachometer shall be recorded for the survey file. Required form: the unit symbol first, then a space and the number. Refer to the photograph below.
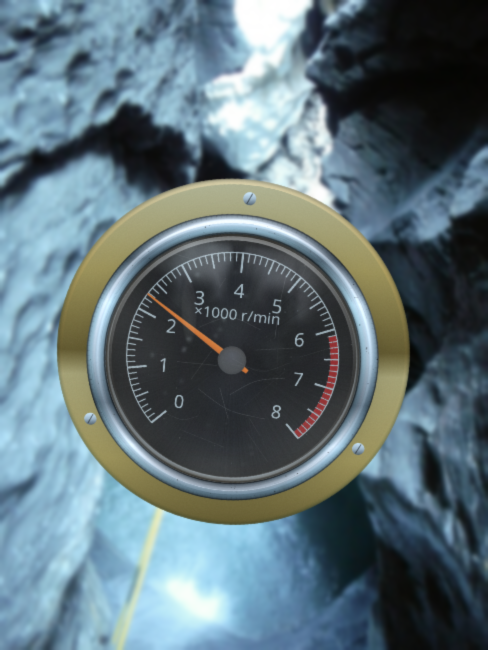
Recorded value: rpm 2300
